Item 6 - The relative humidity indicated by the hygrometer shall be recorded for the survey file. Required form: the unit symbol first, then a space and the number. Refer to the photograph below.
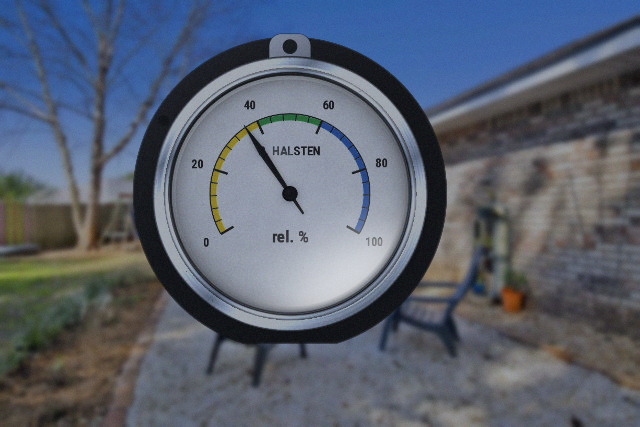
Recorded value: % 36
